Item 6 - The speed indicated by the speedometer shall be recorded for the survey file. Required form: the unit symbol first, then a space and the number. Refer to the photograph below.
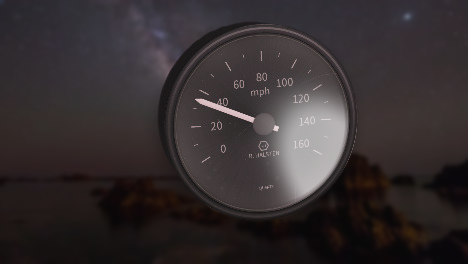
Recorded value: mph 35
